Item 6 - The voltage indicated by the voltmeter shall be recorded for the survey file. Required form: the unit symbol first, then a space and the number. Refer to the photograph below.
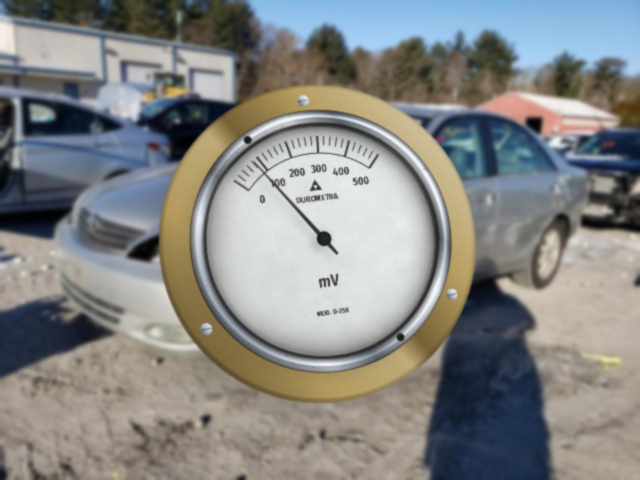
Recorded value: mV 80
